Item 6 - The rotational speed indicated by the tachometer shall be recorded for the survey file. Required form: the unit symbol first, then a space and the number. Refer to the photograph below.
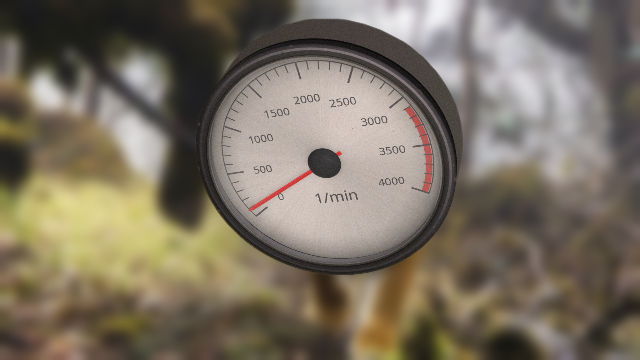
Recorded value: rpm 100
